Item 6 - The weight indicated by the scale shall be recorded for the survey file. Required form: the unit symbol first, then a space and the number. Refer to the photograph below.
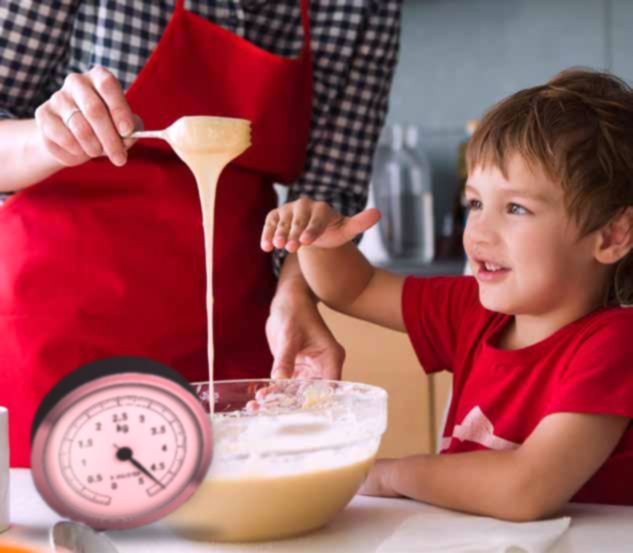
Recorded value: kg 4.75
